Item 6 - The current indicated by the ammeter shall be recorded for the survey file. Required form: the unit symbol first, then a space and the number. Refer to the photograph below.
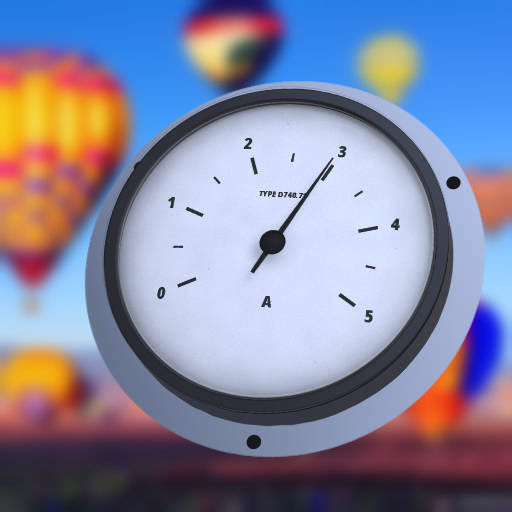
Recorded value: A 3
